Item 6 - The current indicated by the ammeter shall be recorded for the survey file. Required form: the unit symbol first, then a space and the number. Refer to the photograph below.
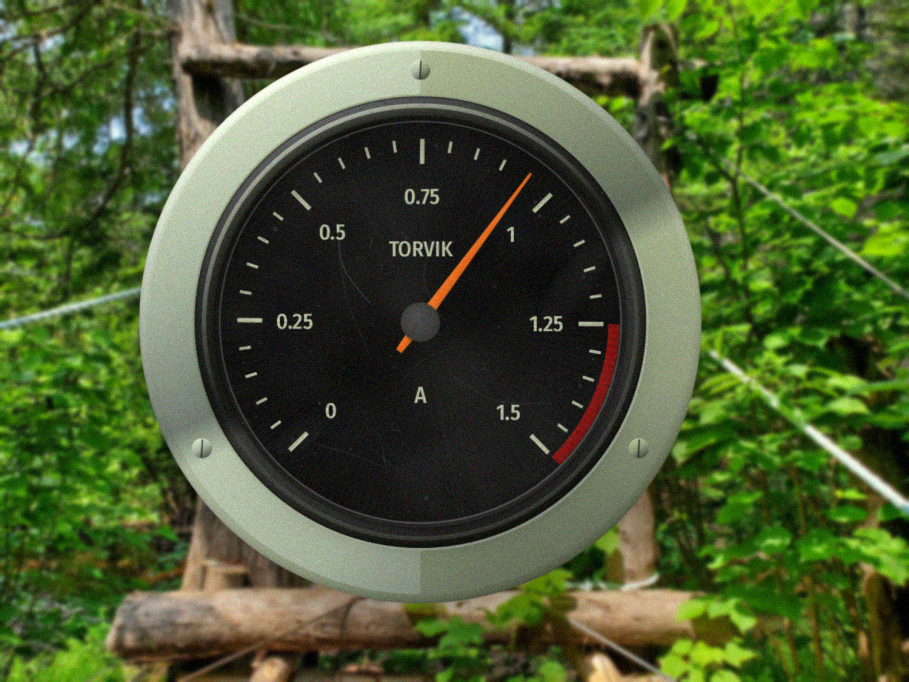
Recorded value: A 0.95
